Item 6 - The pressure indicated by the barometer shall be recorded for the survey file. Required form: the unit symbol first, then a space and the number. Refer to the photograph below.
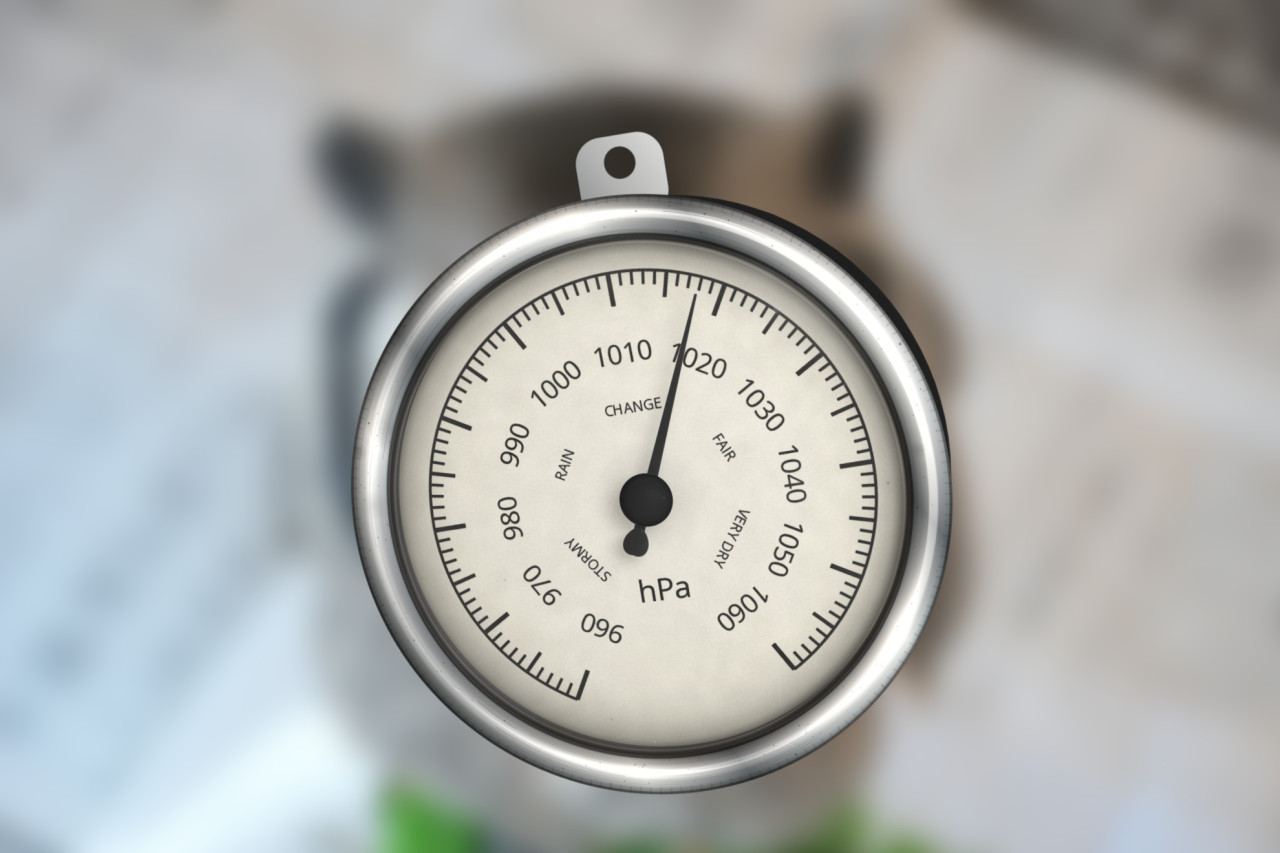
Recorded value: hPa 1018
